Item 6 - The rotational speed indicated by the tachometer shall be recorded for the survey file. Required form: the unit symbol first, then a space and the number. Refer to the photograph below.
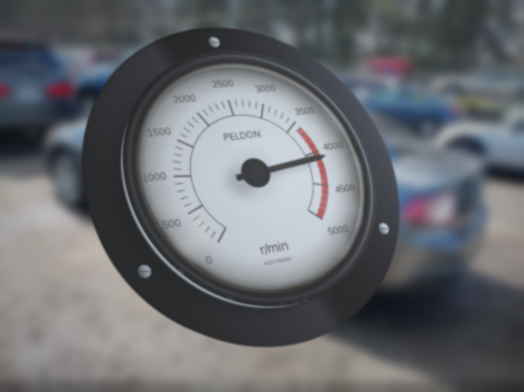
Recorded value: rpm 4100
